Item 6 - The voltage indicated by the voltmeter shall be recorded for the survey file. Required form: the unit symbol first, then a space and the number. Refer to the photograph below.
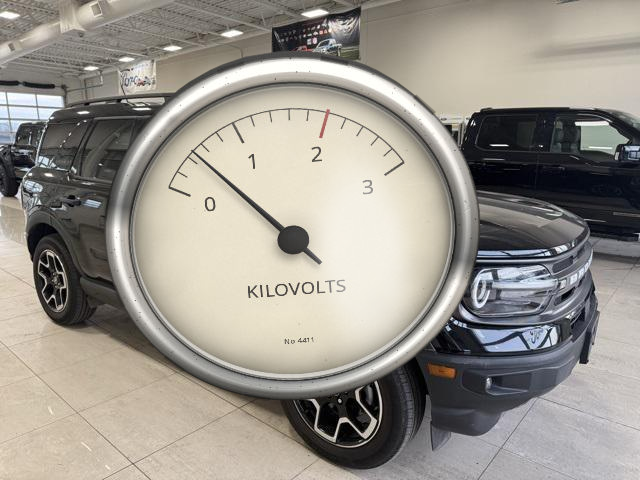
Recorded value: kV 0.5
